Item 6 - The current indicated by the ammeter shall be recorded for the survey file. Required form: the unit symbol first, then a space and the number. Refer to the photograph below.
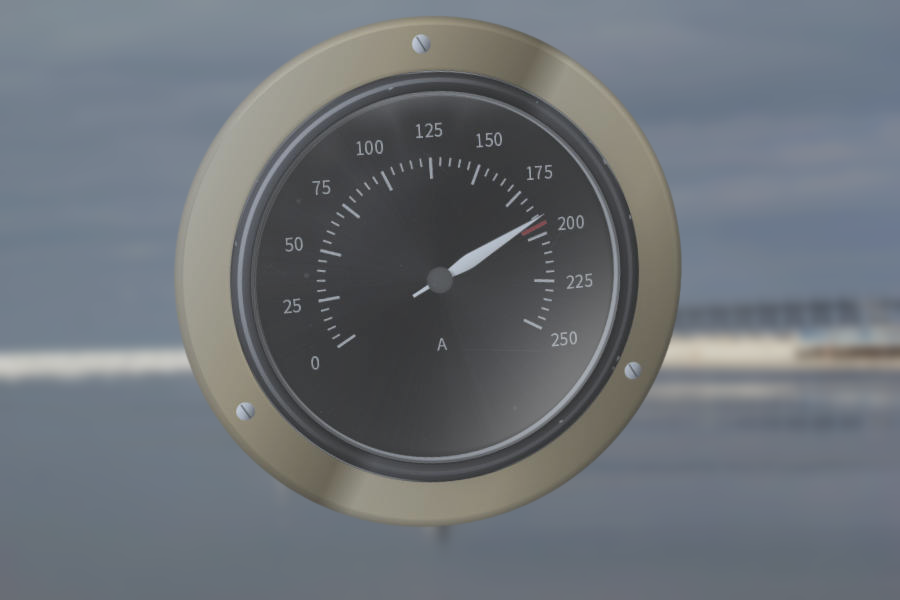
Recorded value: A 190
